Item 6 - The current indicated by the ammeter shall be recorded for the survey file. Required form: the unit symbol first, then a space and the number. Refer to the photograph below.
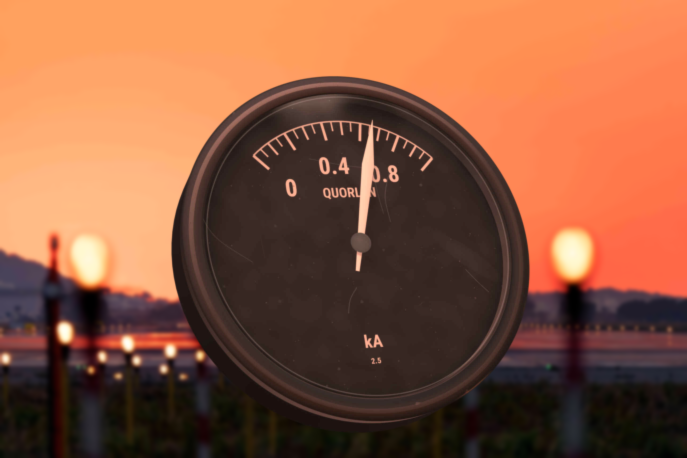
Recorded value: kA 0.65
